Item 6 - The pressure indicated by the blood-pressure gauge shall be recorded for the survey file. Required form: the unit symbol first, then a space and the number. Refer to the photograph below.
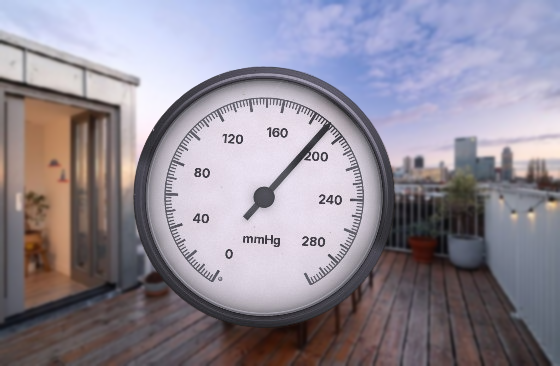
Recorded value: mmHg 190
